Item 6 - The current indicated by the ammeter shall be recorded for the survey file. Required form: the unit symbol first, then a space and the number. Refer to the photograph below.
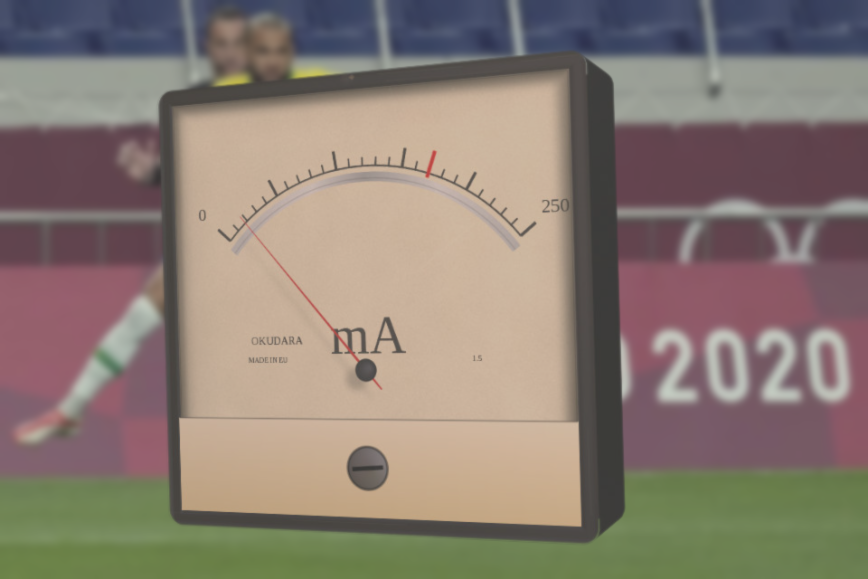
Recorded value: mA 20
